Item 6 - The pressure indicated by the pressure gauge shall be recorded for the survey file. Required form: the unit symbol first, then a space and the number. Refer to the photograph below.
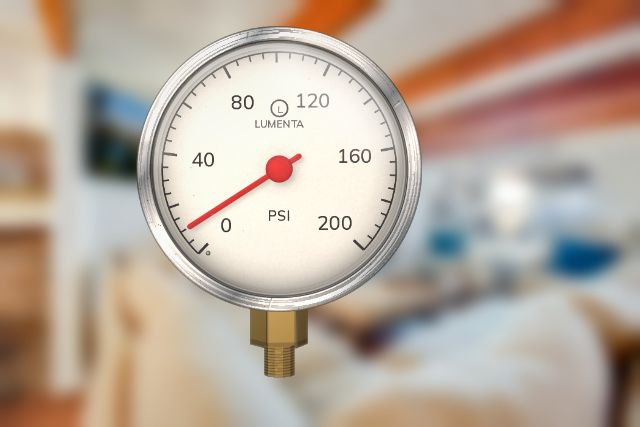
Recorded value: psi 10
